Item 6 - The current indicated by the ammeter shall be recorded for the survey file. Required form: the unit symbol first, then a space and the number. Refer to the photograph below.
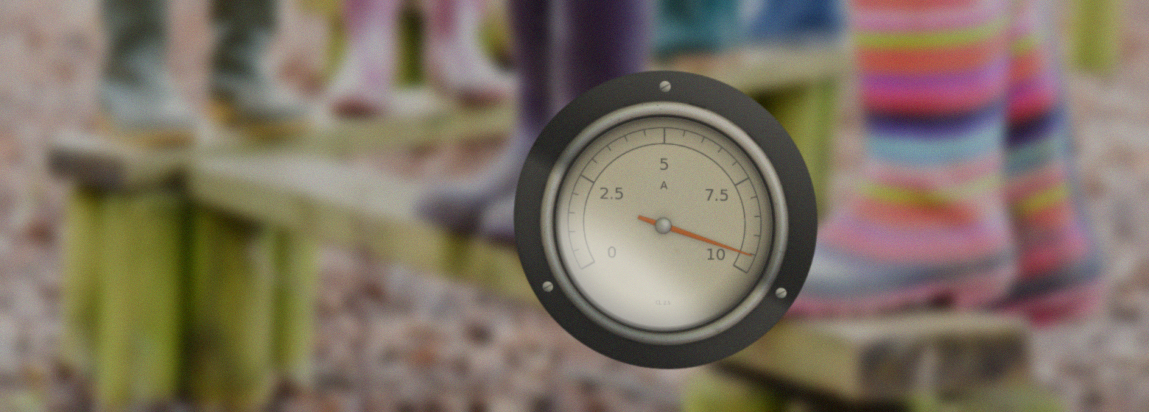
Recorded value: A 9.5
